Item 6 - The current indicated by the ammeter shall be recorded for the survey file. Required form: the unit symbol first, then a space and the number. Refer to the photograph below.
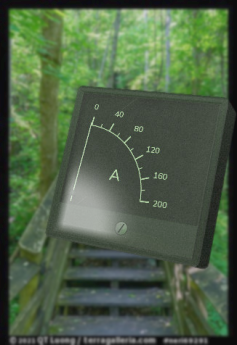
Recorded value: A 0
